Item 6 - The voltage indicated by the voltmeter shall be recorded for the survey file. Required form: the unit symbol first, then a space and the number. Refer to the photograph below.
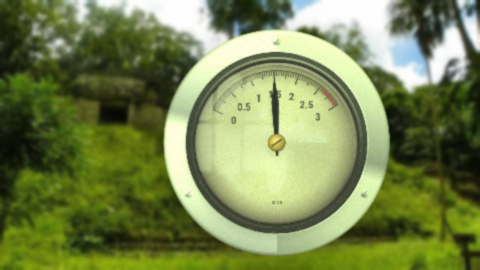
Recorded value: V 1.5
